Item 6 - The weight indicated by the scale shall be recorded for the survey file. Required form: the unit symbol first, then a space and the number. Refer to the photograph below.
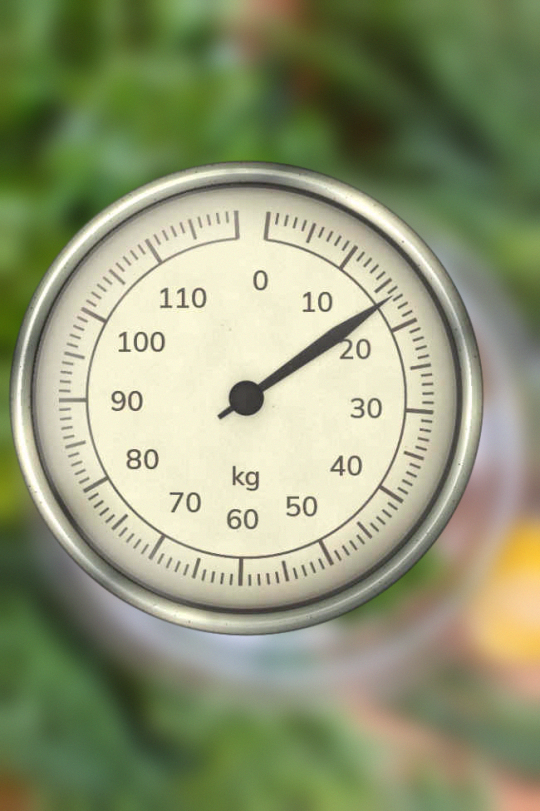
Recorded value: kg 16.5
